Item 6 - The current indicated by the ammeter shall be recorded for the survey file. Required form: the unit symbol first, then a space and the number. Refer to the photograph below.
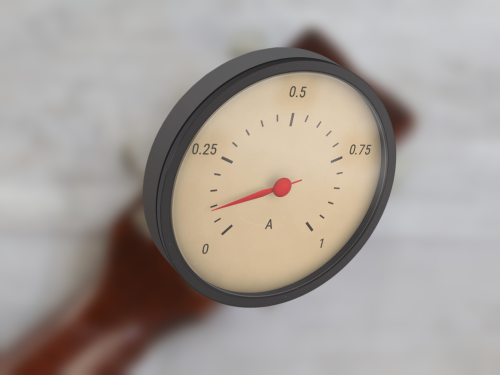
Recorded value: A 0.1
